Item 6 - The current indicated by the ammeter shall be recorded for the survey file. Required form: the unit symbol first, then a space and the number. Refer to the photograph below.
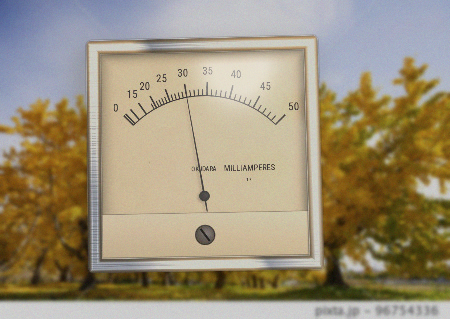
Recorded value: mA 30
